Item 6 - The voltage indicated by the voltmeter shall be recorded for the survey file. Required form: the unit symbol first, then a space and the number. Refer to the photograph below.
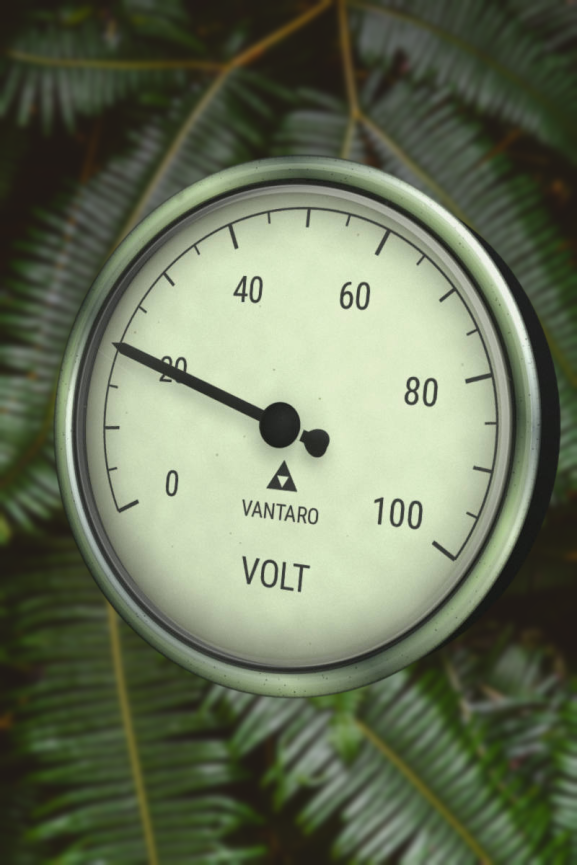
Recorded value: V 20
